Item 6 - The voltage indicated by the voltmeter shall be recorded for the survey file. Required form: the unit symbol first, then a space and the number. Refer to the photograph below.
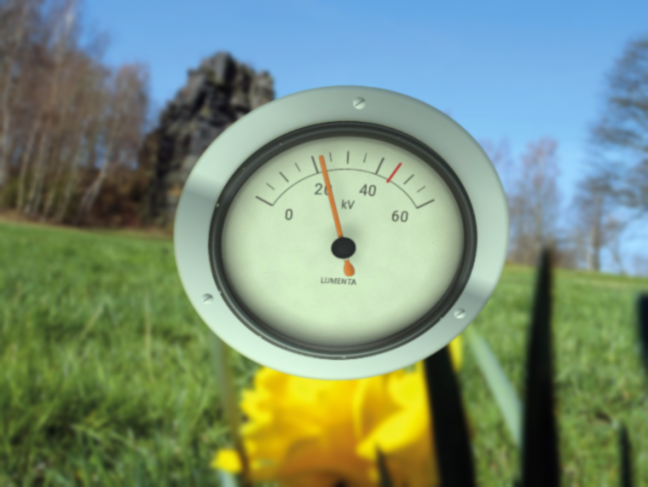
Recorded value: kV 22.5
